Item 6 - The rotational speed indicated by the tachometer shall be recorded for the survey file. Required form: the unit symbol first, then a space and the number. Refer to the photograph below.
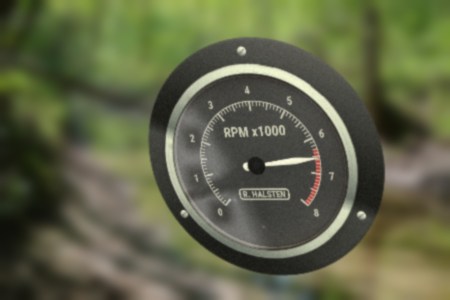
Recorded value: rpm 6500
